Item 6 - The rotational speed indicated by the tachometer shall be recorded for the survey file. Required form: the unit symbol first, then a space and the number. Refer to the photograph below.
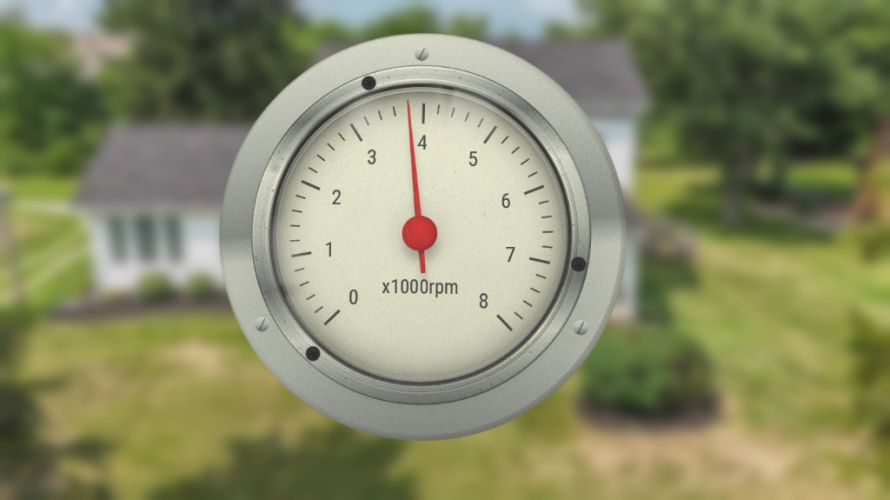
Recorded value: rpm 3800
